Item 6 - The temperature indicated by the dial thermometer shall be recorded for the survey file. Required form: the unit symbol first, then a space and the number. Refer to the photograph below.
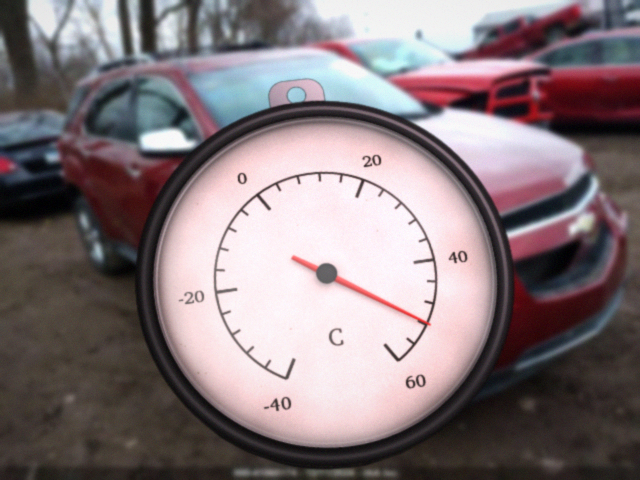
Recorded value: °C 52
